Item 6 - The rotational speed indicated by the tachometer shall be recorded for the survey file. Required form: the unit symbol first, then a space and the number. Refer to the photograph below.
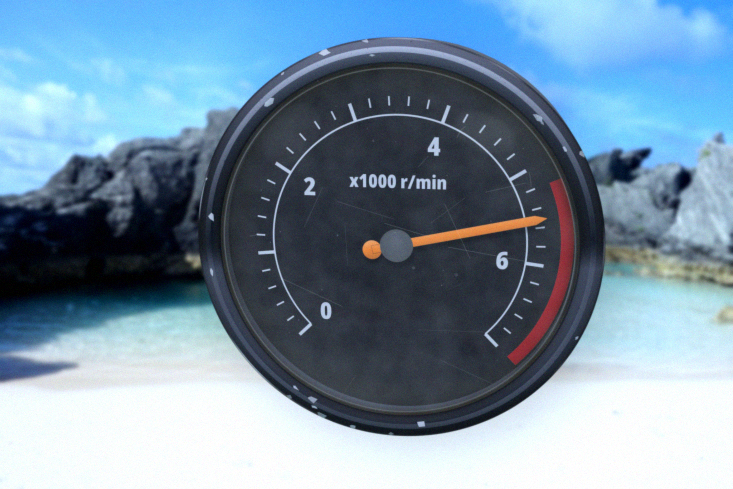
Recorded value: rpm 5500
